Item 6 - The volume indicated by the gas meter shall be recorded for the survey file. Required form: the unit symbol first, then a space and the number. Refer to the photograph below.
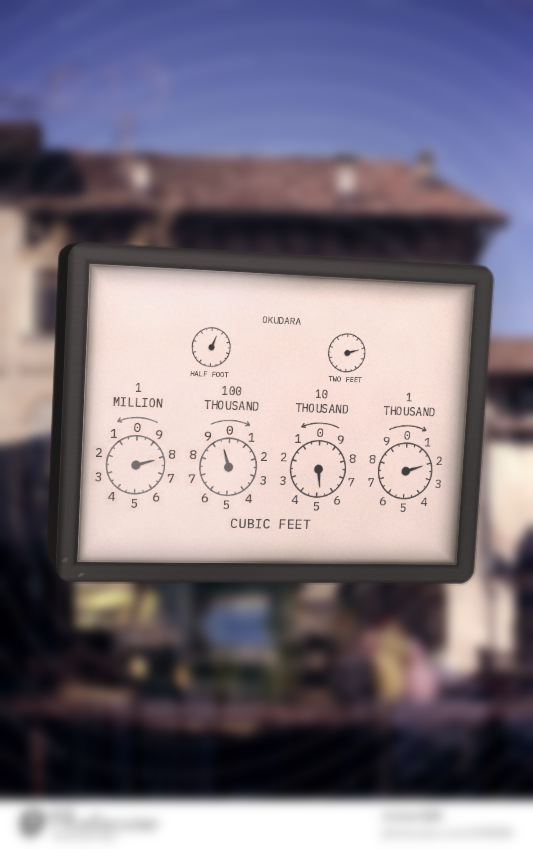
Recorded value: ft³ 795200
